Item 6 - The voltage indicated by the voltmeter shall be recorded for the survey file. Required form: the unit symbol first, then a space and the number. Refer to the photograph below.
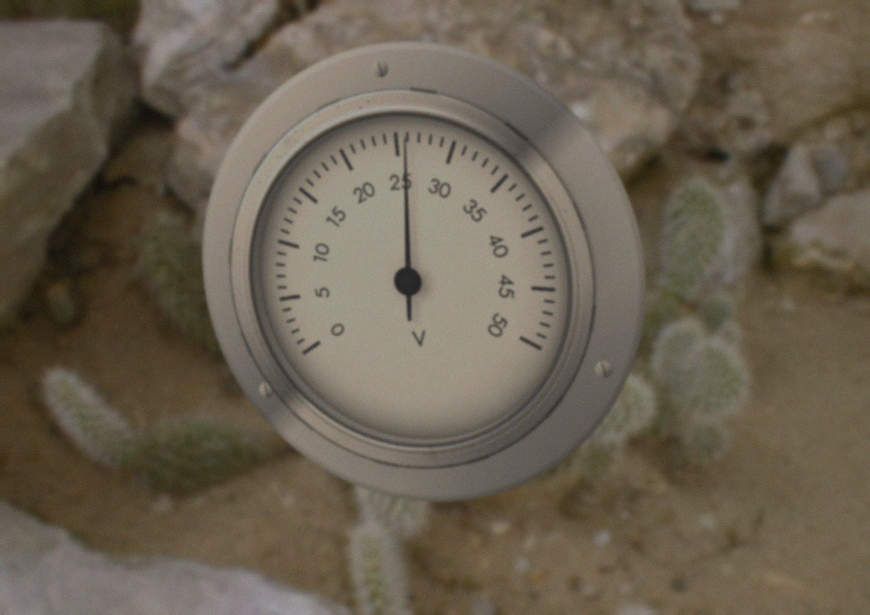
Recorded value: V 26
